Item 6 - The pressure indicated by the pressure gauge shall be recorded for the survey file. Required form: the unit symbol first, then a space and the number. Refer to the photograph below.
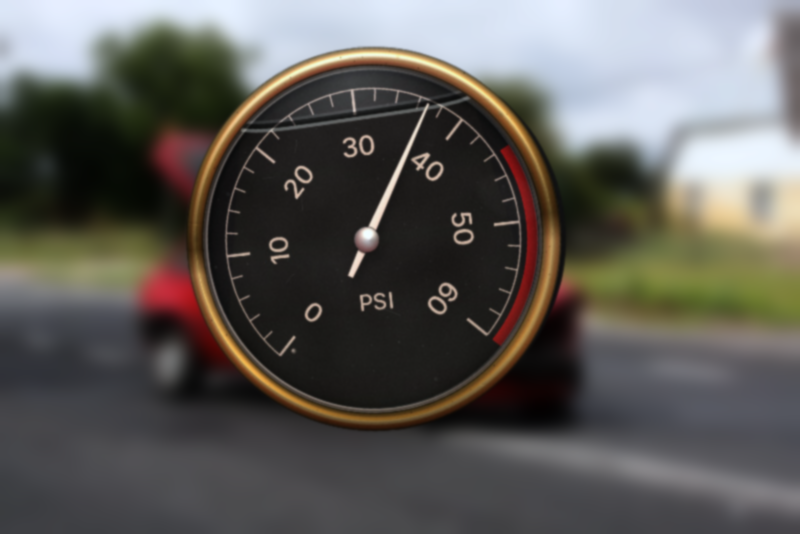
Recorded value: psi 37
